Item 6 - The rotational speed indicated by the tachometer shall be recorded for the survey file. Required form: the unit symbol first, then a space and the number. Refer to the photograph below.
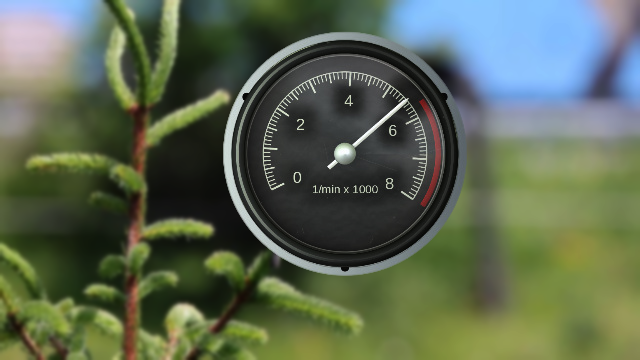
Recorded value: rpm 5500
